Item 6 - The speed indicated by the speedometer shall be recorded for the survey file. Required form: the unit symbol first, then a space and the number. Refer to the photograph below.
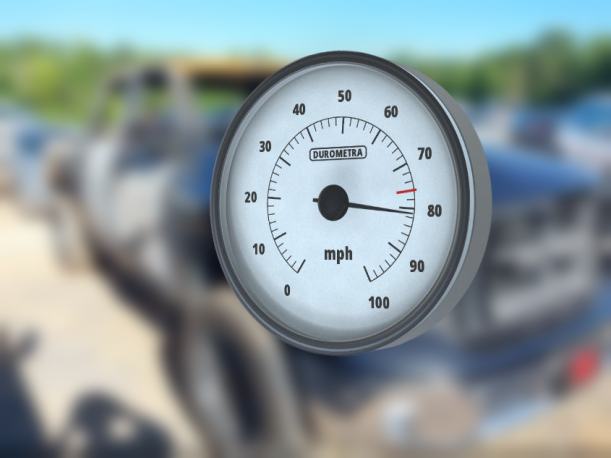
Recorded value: mph 81
